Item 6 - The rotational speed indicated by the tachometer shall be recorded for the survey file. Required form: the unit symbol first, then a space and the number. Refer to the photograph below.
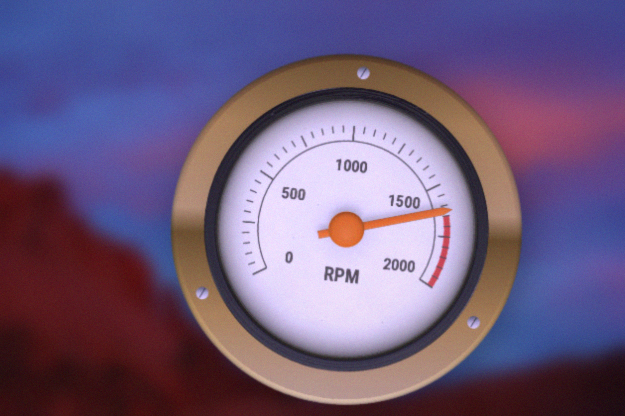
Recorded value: rpm 1625
